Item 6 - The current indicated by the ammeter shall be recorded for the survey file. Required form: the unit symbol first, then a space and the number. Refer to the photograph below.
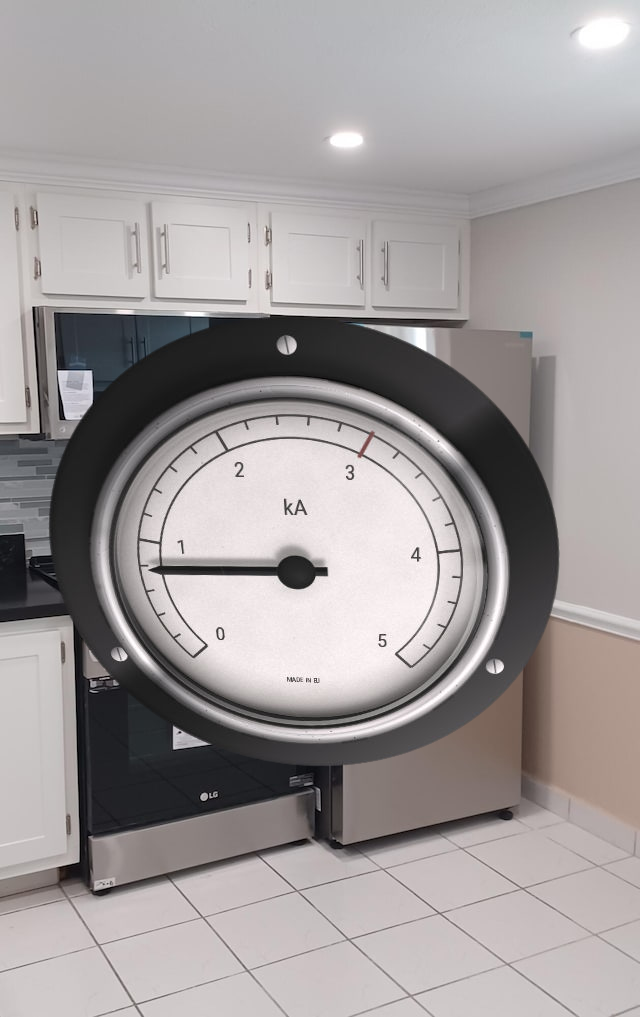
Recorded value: kA 0.8
